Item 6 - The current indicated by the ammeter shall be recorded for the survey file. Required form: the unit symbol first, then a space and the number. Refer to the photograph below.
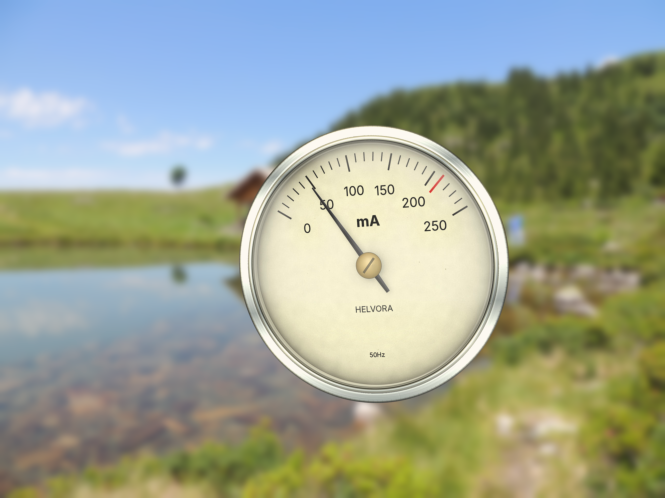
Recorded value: mA 50
